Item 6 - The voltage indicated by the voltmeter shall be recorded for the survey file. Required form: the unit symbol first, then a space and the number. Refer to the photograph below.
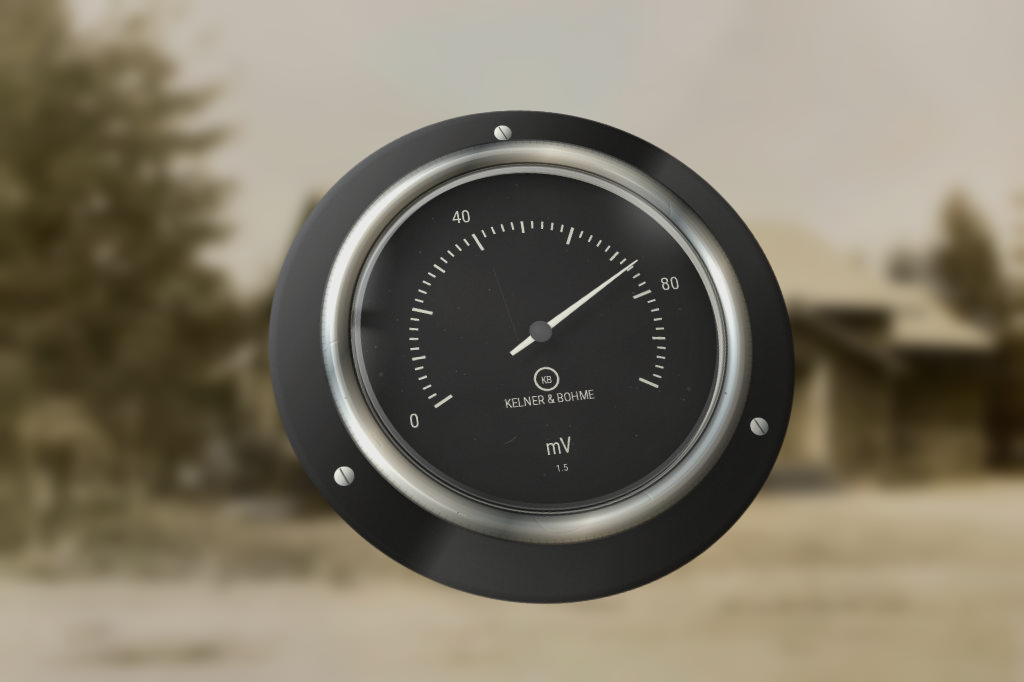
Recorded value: mV 74
